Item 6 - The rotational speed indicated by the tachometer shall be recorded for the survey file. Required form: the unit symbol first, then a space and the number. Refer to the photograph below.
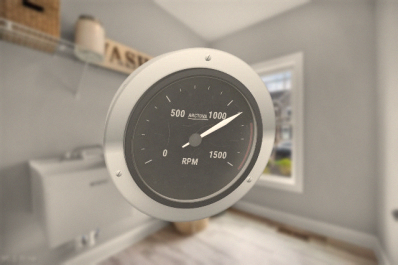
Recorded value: rpm 1100
